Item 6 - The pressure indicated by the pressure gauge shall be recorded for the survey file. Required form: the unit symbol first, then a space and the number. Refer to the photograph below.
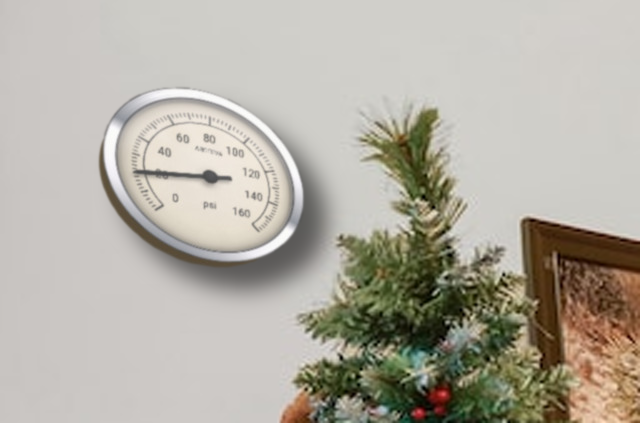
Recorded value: psi 20
